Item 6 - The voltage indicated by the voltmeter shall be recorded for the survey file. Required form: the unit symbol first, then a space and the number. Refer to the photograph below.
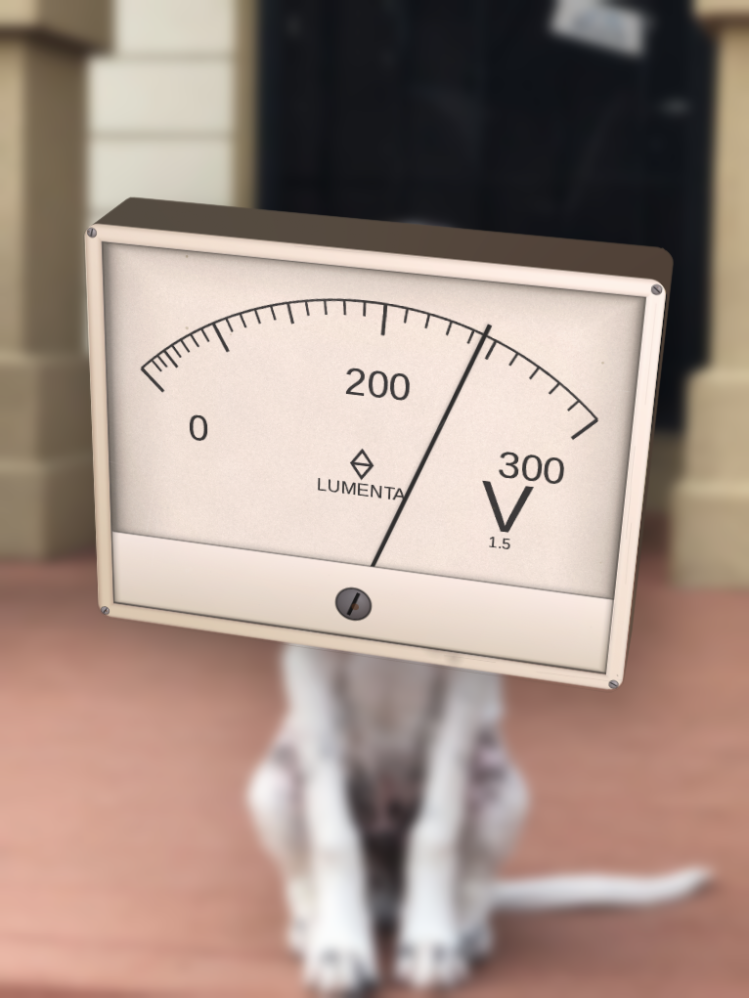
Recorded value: V 245
